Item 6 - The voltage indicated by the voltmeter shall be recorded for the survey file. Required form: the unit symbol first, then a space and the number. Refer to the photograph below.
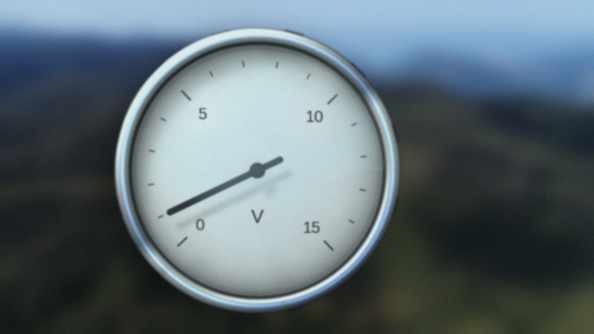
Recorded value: V 1
